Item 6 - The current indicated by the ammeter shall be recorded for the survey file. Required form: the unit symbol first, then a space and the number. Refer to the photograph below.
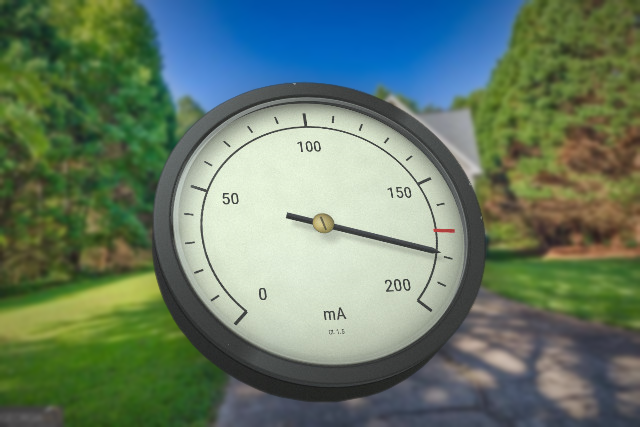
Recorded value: mA 180
